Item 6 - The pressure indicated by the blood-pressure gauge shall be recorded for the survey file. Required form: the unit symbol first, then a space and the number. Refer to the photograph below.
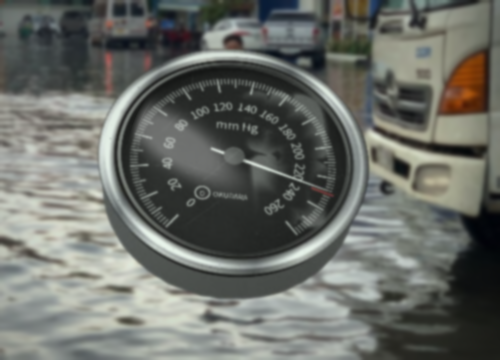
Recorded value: mmHg 230
